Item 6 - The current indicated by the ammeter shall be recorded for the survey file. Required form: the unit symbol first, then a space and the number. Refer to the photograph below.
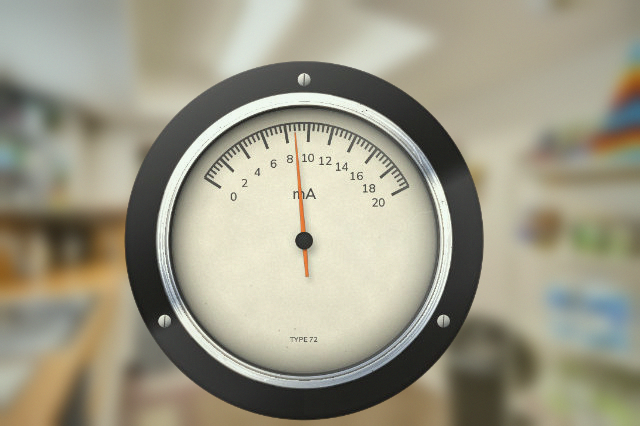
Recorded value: mA 8.8
